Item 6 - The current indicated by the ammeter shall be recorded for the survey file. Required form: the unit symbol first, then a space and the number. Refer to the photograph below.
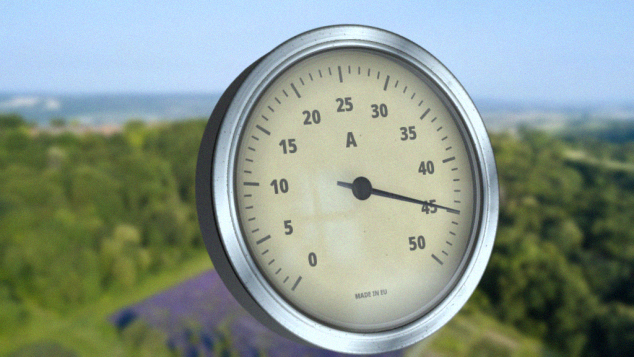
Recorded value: A 45
